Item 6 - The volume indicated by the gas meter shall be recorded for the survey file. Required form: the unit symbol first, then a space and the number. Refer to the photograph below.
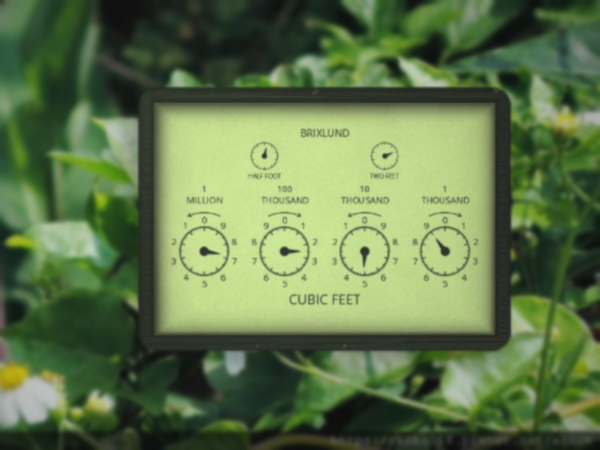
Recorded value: ft³ 724900
